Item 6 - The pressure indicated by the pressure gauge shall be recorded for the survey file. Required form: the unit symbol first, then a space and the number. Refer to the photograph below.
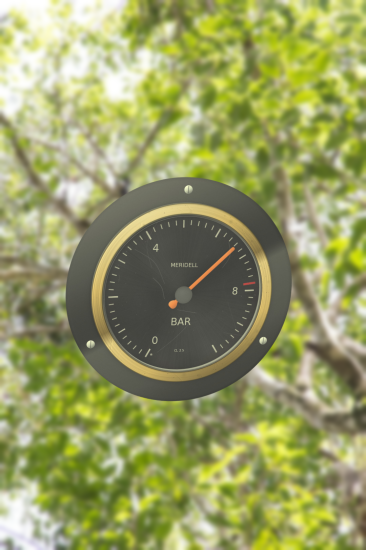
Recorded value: bar 6.6
